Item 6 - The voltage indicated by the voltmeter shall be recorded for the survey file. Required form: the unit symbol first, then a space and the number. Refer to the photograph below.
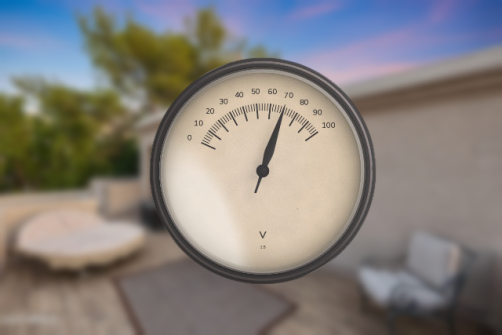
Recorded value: V 70
